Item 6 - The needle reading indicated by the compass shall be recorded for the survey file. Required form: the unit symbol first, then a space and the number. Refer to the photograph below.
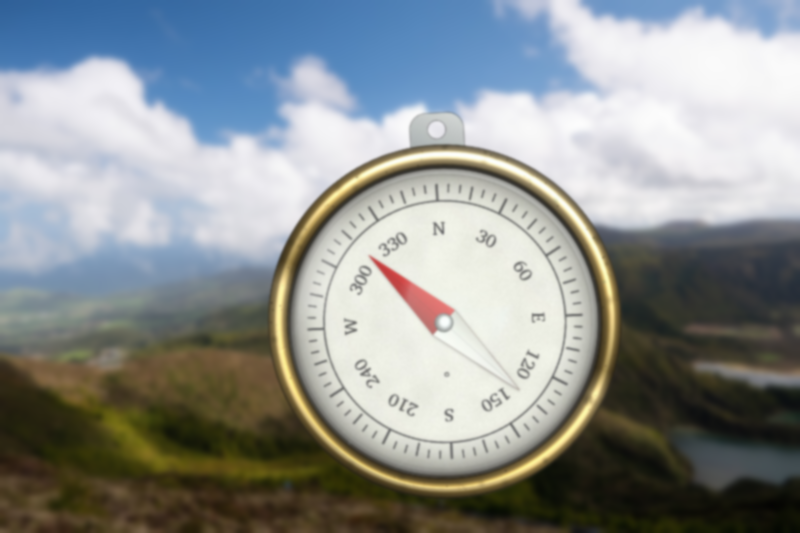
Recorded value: ° 315
